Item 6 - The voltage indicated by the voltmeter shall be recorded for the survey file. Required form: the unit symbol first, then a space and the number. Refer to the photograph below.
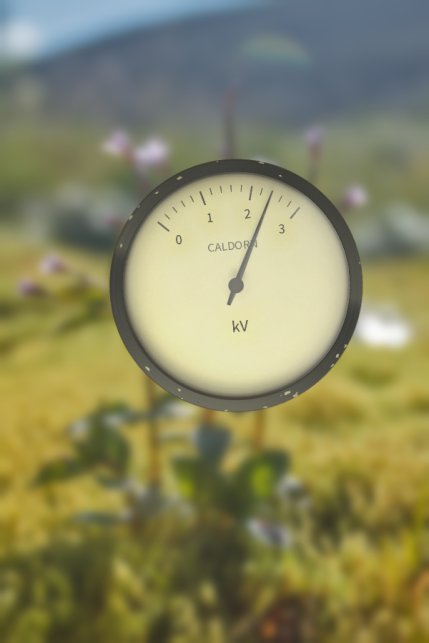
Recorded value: kV 2.4
